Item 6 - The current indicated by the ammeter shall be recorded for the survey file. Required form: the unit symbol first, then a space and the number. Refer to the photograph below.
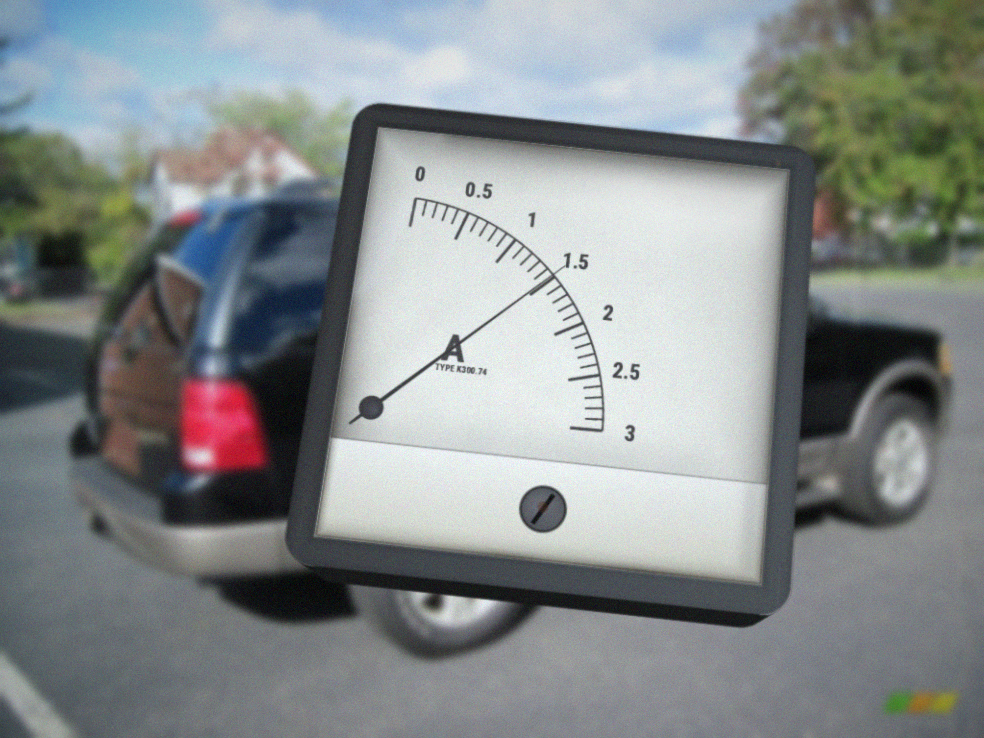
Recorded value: A 1.5
